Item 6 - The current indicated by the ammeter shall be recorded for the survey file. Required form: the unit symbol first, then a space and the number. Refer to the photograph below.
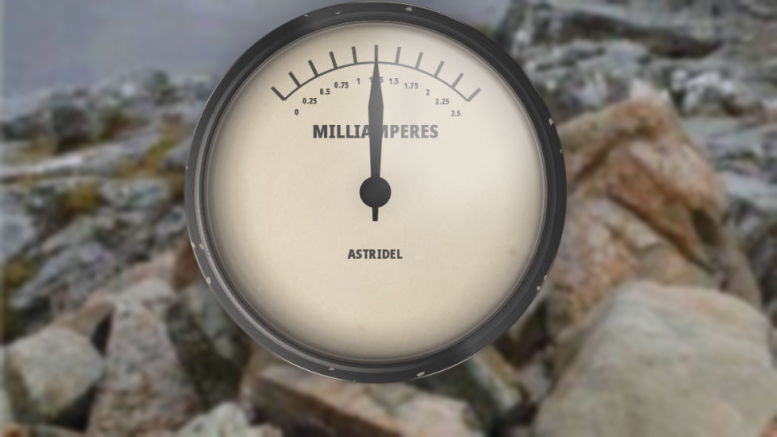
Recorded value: mA 1.25
